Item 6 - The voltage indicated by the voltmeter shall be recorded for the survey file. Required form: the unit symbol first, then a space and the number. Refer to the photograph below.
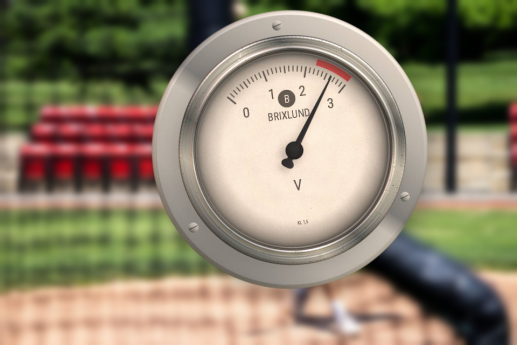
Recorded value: V 2.6
